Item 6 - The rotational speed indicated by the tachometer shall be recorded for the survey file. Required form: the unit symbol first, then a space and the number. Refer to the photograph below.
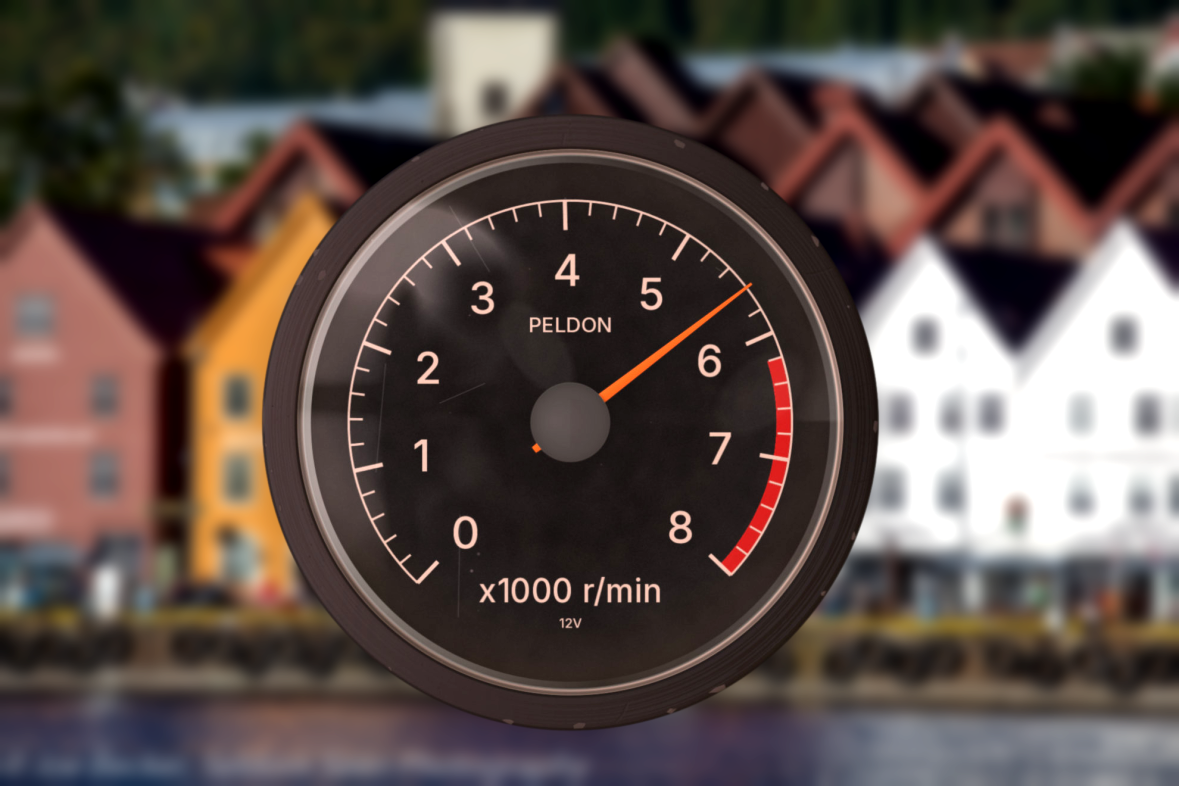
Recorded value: rpm 5600
